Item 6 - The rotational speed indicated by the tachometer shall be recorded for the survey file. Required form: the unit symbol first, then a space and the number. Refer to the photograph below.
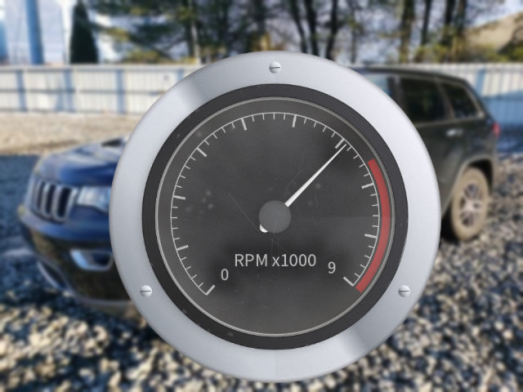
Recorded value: rpm 6100
